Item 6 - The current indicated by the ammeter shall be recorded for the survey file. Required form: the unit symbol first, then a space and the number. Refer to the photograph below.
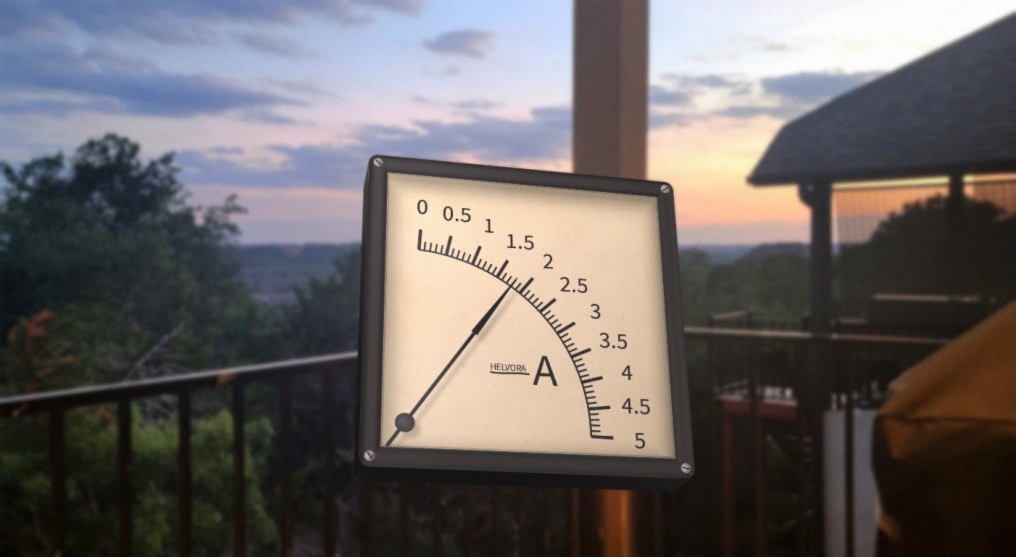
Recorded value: A 1.8
